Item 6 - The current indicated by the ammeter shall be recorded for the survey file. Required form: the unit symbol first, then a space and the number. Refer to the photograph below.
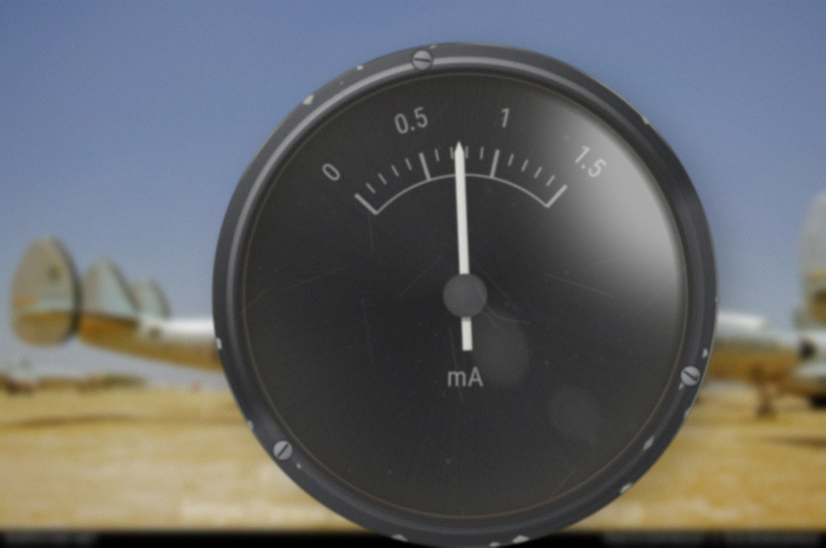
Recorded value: mA 0.75
